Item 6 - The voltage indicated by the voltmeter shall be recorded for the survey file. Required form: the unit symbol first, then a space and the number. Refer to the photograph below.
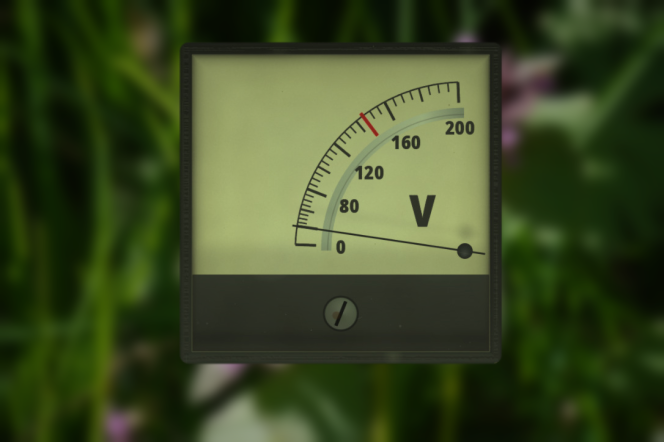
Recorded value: V 40
